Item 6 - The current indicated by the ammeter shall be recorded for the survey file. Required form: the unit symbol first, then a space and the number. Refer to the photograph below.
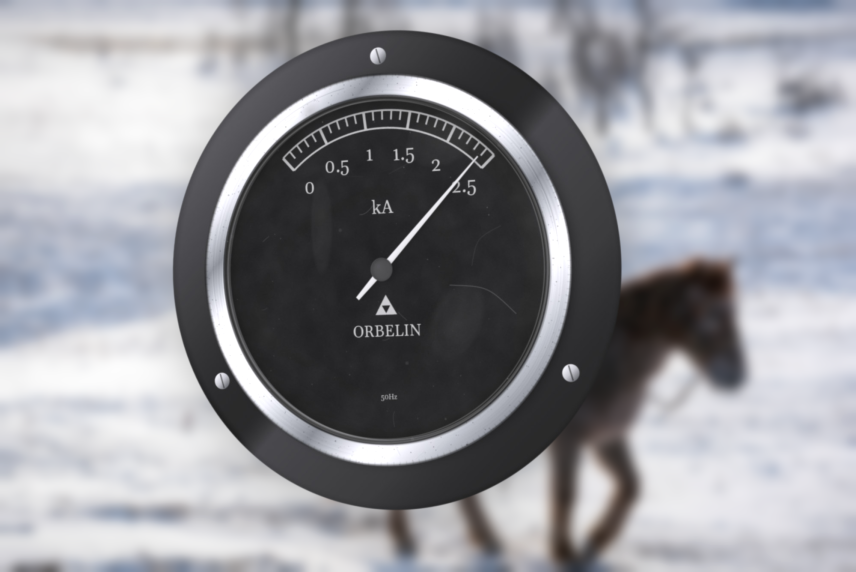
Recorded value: kA 2.4
